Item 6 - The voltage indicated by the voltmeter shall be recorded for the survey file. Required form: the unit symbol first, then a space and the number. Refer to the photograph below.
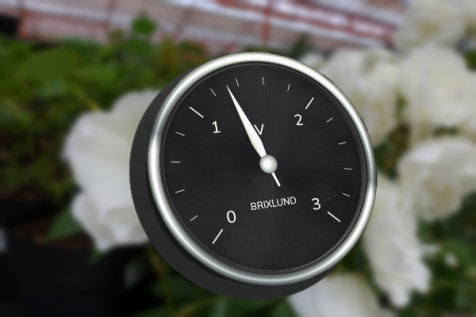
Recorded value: V 1.3
